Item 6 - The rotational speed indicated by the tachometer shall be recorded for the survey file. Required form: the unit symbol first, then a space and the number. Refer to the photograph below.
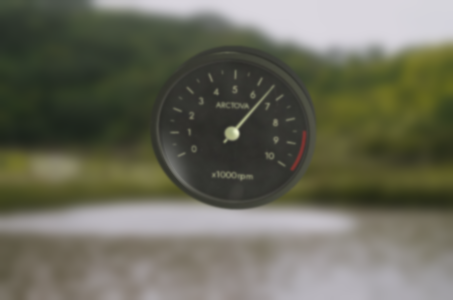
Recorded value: rpm 6500
